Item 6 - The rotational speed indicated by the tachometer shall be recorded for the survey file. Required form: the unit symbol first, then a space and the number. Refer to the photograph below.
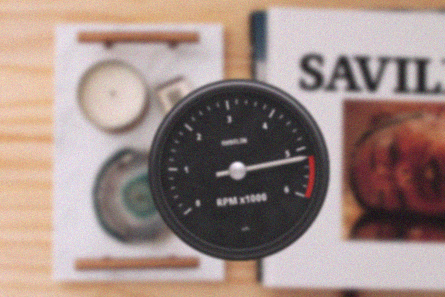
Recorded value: rpm 5200
